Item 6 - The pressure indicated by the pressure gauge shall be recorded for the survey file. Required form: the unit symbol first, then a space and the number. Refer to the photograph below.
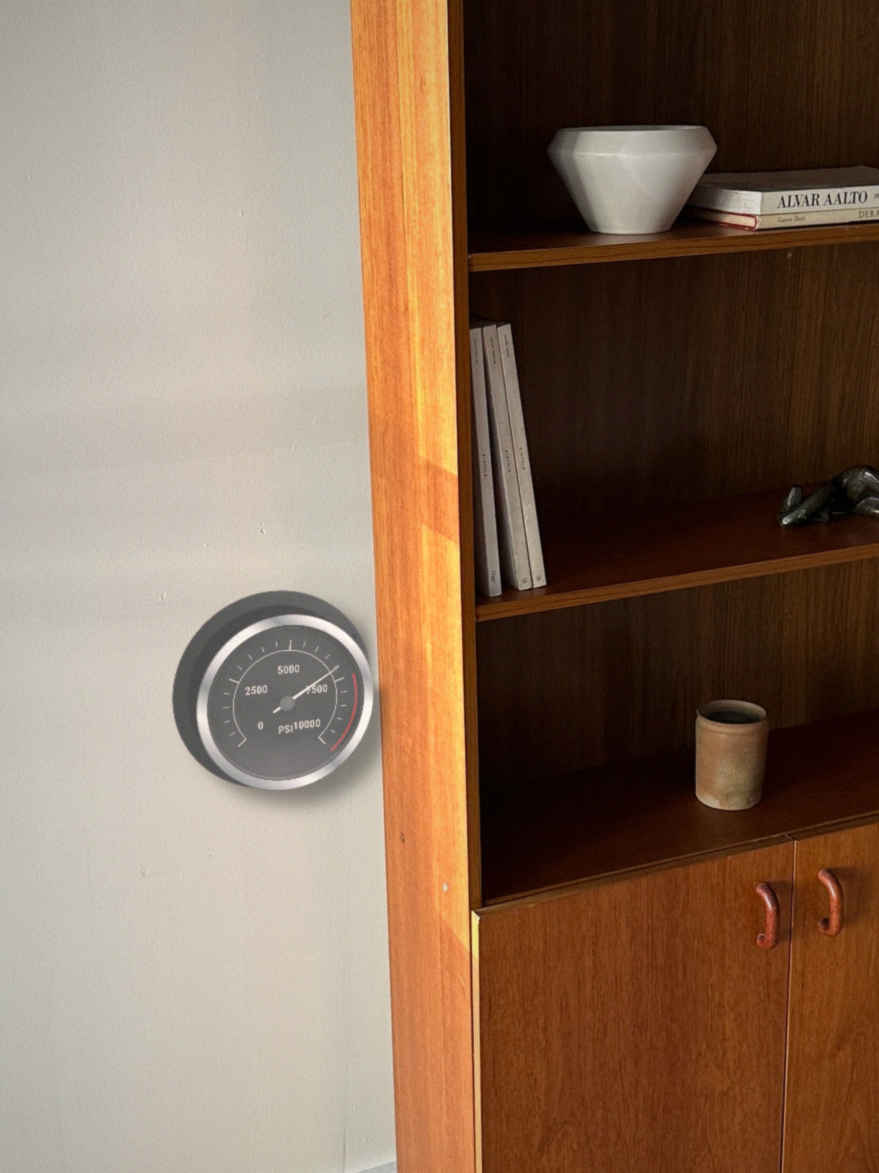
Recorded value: psi 7000
